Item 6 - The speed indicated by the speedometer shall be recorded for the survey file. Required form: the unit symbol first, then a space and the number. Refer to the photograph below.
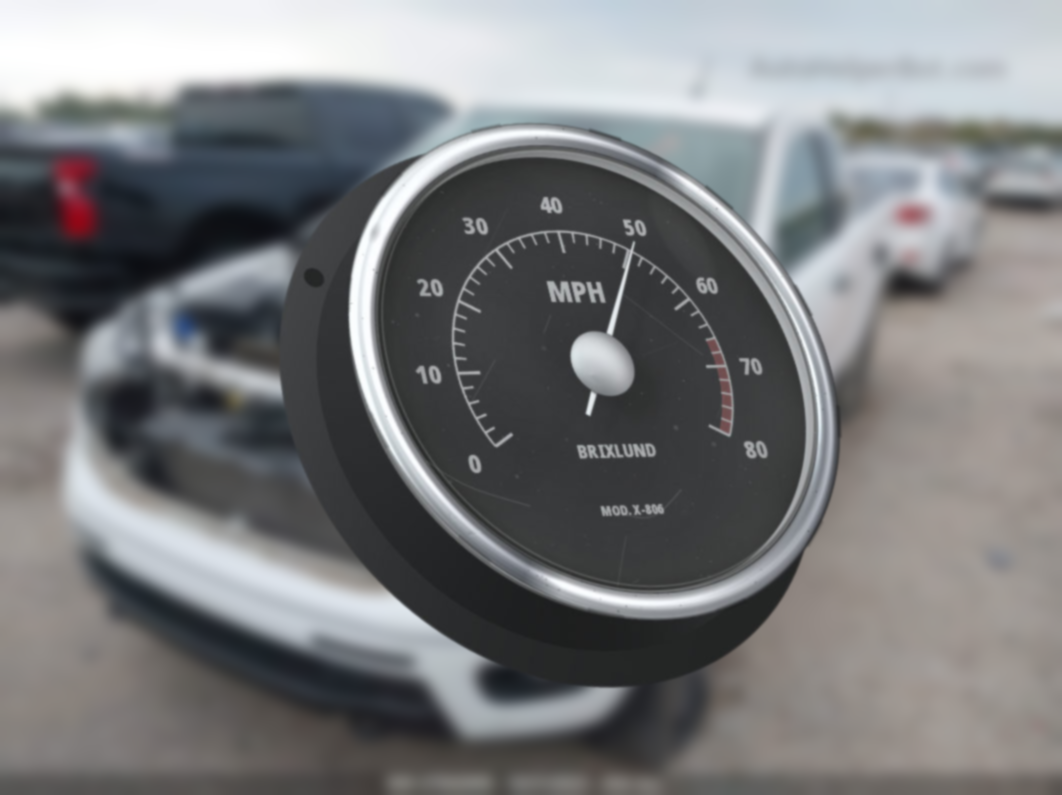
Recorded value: mph 50
